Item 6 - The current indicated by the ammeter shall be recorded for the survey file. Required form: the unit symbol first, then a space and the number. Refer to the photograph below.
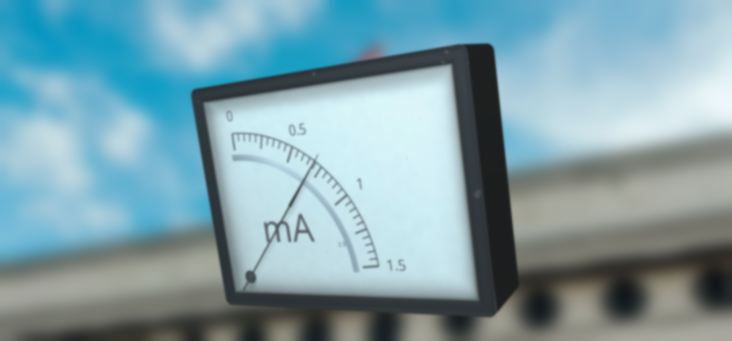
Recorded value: mA 0.7
